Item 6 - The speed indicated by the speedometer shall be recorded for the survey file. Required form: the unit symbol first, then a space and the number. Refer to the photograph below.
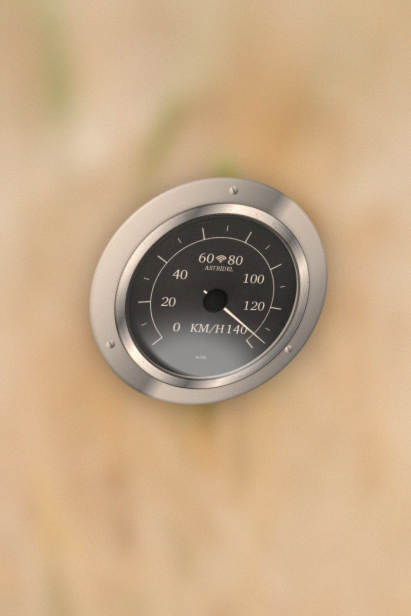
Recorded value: km/h 135
